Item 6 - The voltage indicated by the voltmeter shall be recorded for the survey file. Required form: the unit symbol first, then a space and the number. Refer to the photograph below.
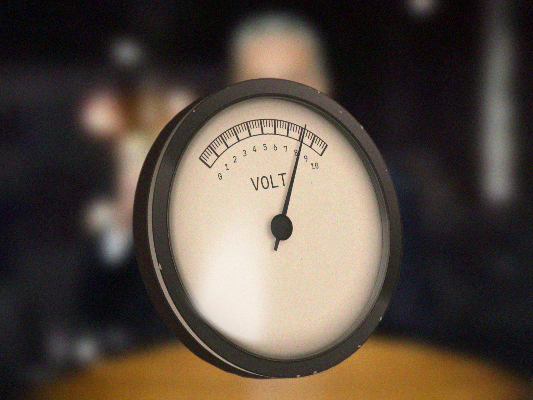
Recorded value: V 8
